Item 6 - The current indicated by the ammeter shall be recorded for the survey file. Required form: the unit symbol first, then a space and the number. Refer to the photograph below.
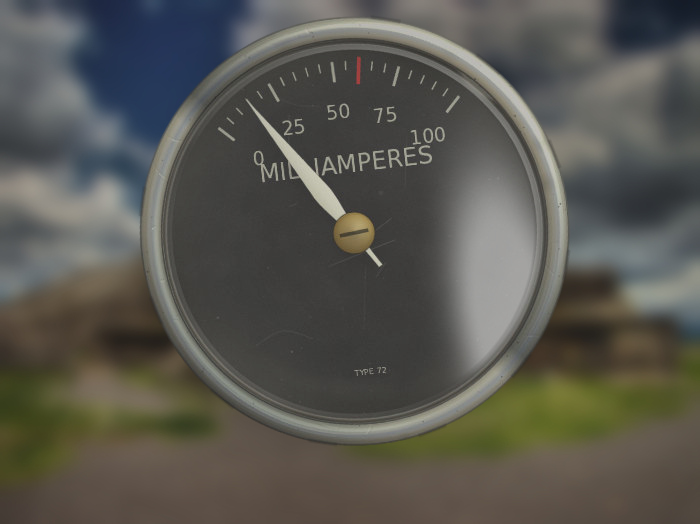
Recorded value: mA 15
